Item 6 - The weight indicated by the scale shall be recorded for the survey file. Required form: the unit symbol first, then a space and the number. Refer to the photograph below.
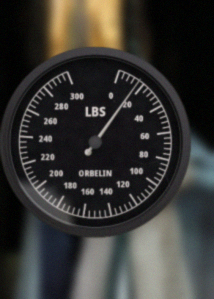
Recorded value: lb 16
